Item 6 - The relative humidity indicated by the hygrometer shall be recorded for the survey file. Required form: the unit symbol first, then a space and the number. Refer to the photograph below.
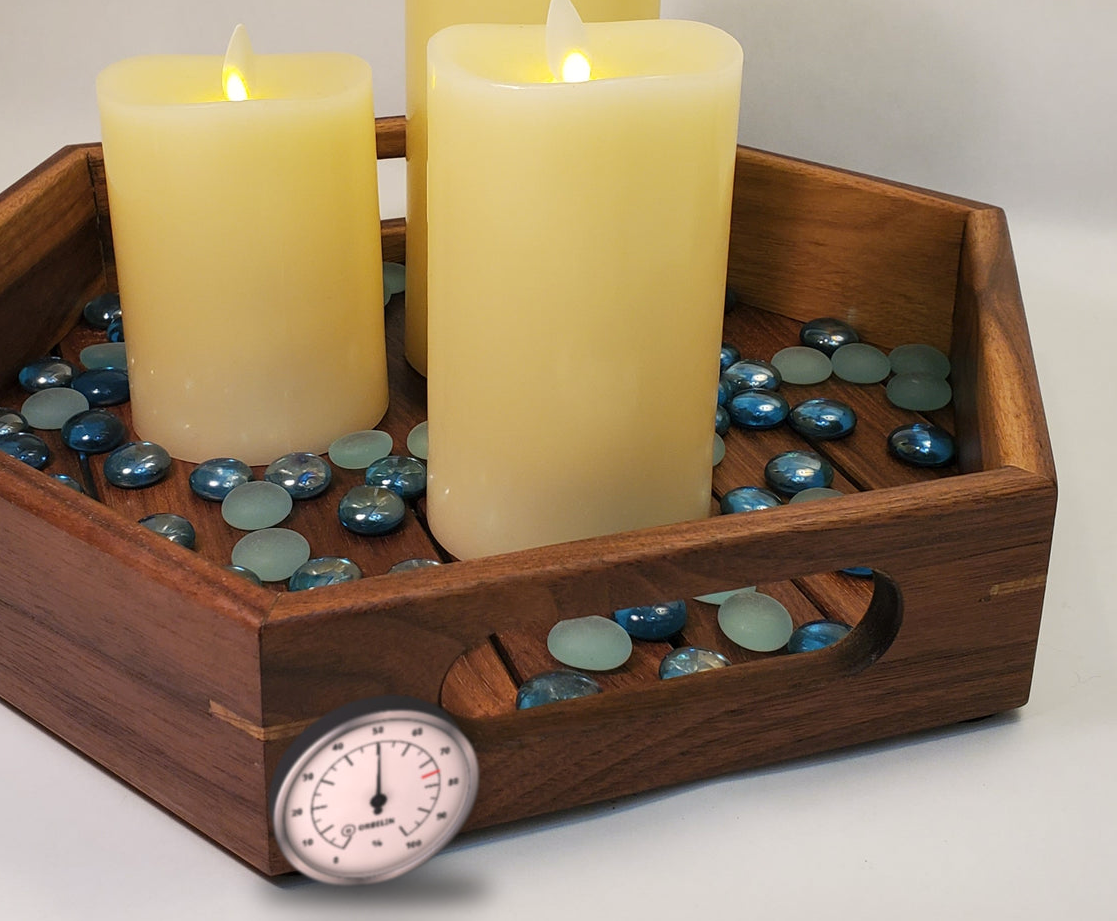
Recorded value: % 50
